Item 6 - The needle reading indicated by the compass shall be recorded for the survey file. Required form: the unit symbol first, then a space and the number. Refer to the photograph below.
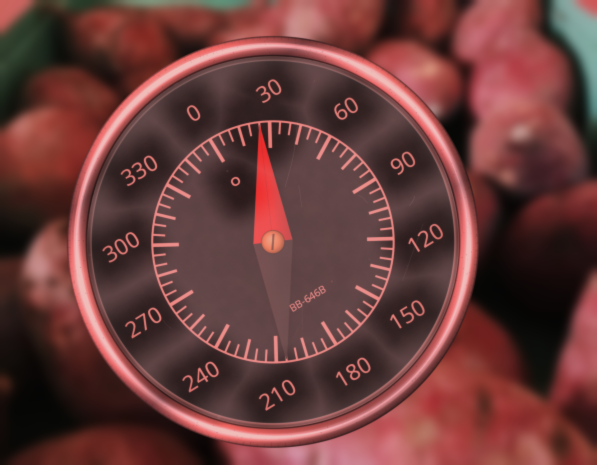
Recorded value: ° 25
